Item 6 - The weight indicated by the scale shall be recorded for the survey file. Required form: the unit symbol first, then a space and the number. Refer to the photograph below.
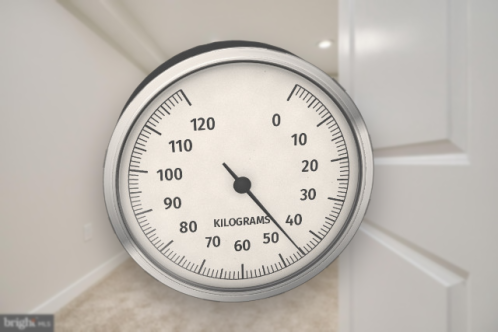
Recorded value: kg 45
